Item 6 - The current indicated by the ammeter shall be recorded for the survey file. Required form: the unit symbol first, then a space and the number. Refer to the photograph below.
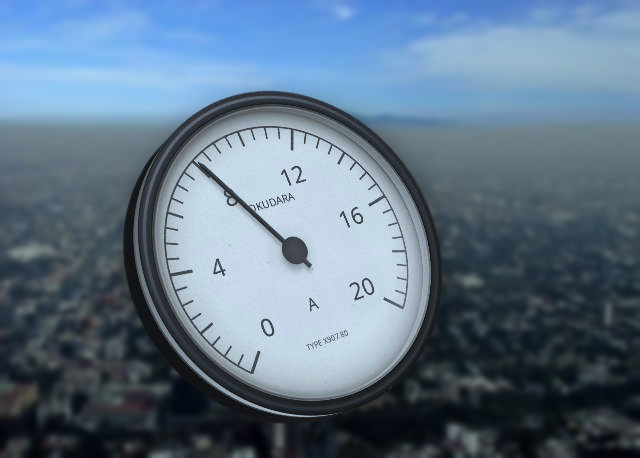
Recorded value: A 8
